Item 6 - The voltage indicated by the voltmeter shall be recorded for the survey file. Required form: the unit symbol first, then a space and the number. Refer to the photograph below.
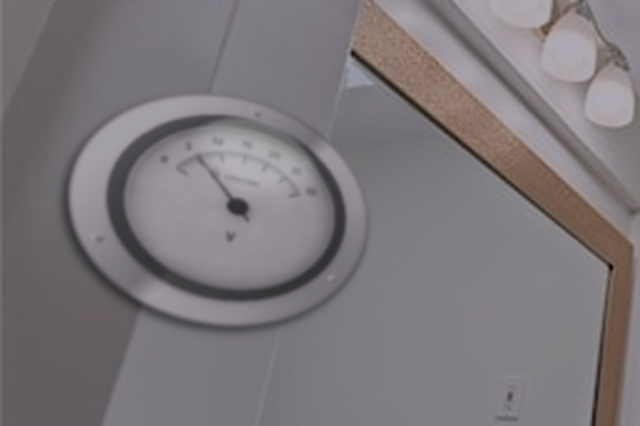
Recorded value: V 5
